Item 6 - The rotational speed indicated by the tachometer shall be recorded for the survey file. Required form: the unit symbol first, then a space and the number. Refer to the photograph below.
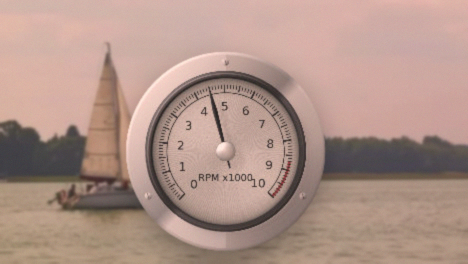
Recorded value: rpm 4500
